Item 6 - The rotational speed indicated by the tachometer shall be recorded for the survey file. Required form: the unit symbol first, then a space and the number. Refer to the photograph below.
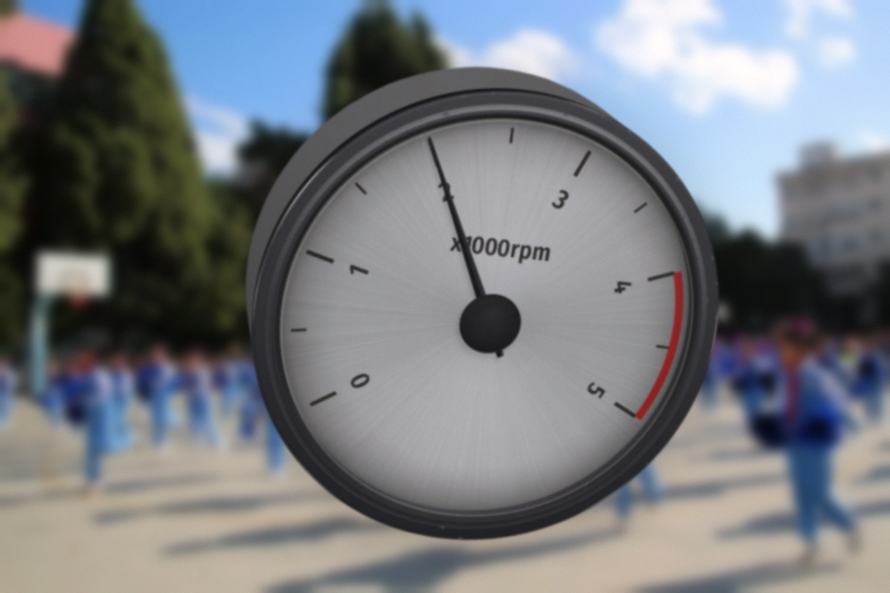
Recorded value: rpm 2000
